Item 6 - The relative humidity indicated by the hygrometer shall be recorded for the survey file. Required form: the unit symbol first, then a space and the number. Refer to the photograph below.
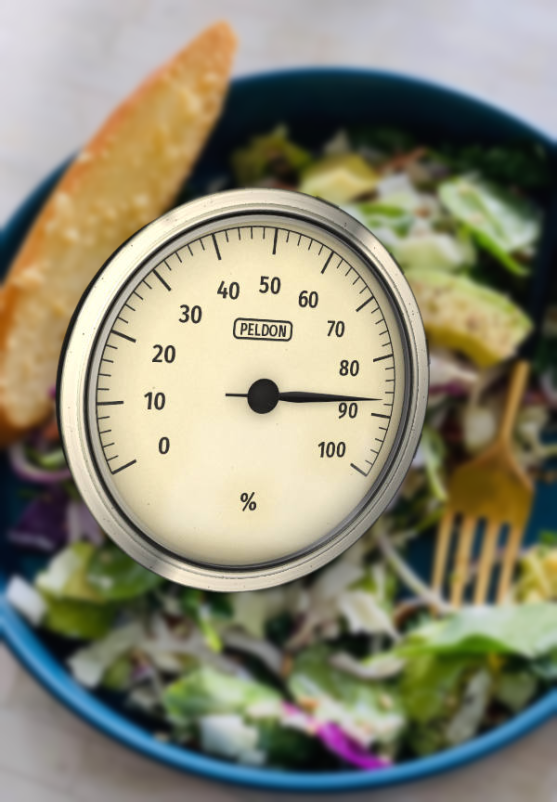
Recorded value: % 87
